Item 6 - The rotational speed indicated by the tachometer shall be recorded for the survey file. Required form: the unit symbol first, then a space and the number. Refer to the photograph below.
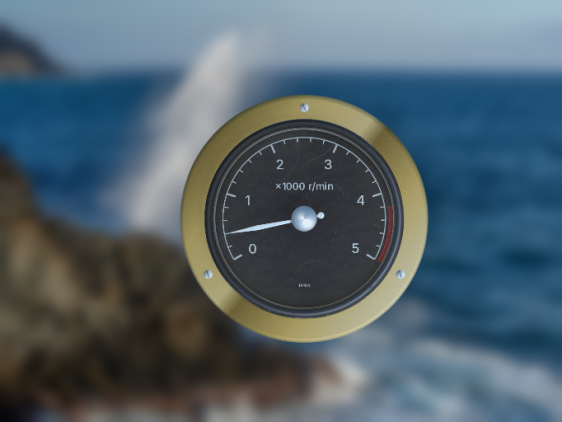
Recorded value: rpm 400
